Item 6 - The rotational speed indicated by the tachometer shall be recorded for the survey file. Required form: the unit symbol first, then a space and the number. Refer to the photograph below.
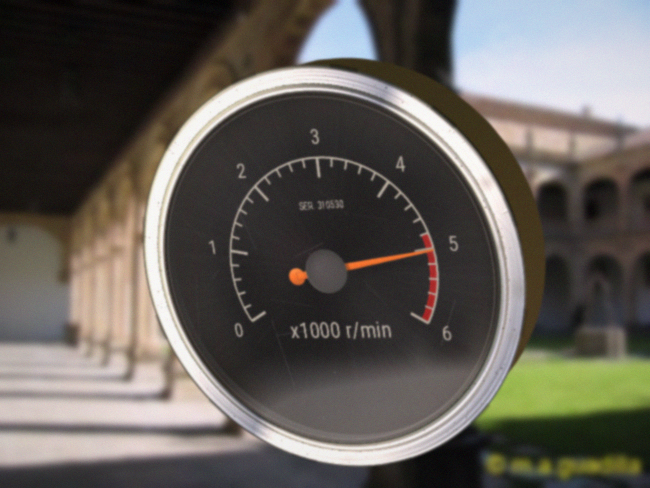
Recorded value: rpm 5000
